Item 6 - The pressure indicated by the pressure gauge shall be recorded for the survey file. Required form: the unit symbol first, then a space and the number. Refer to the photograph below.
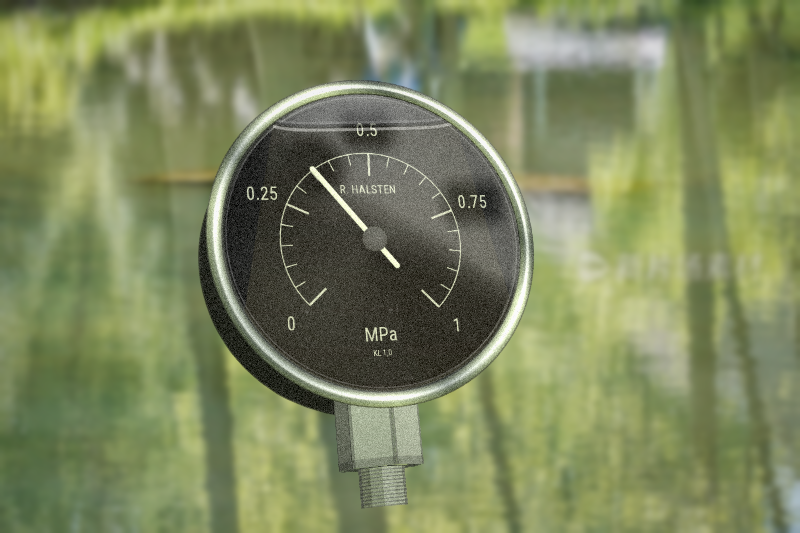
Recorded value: MPa 0.35
